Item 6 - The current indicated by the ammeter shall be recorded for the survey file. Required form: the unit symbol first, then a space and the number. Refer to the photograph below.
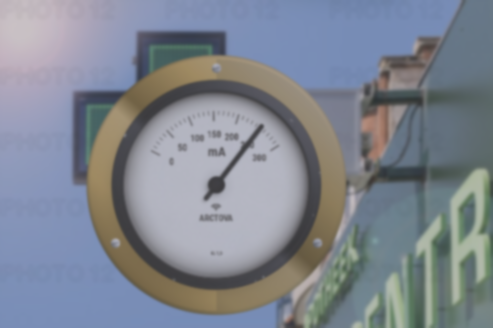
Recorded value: mA 250
